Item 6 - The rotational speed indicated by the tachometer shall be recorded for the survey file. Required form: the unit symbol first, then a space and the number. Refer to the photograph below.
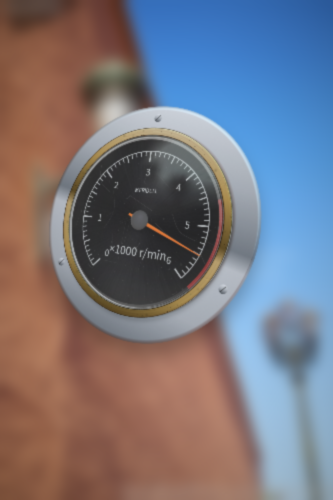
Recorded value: rpm 5500
